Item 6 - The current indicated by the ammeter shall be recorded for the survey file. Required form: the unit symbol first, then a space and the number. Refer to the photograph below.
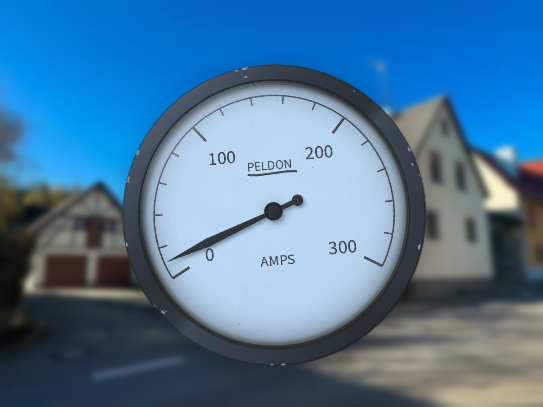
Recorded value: A 10
